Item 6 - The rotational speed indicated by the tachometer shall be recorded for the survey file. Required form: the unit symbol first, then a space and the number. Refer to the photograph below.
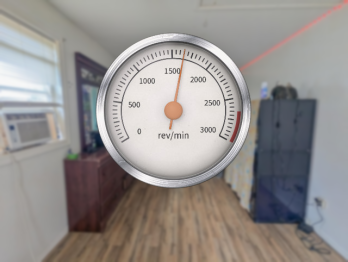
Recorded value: rpm 1650
